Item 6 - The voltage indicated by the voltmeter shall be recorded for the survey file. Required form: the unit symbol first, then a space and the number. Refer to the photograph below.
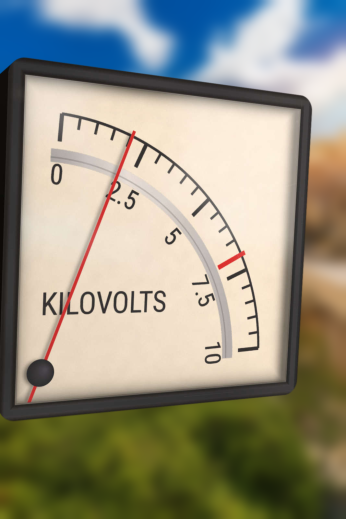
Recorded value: kV 2
